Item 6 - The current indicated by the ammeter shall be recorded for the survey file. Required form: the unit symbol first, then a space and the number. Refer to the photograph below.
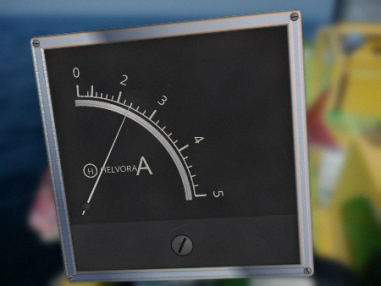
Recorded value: A 2.4
